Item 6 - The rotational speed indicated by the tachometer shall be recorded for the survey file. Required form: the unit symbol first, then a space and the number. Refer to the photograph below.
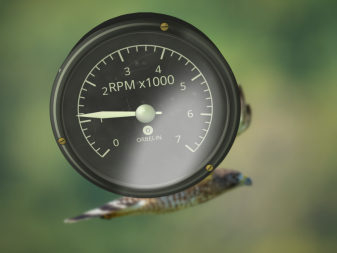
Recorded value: rpm 1200
